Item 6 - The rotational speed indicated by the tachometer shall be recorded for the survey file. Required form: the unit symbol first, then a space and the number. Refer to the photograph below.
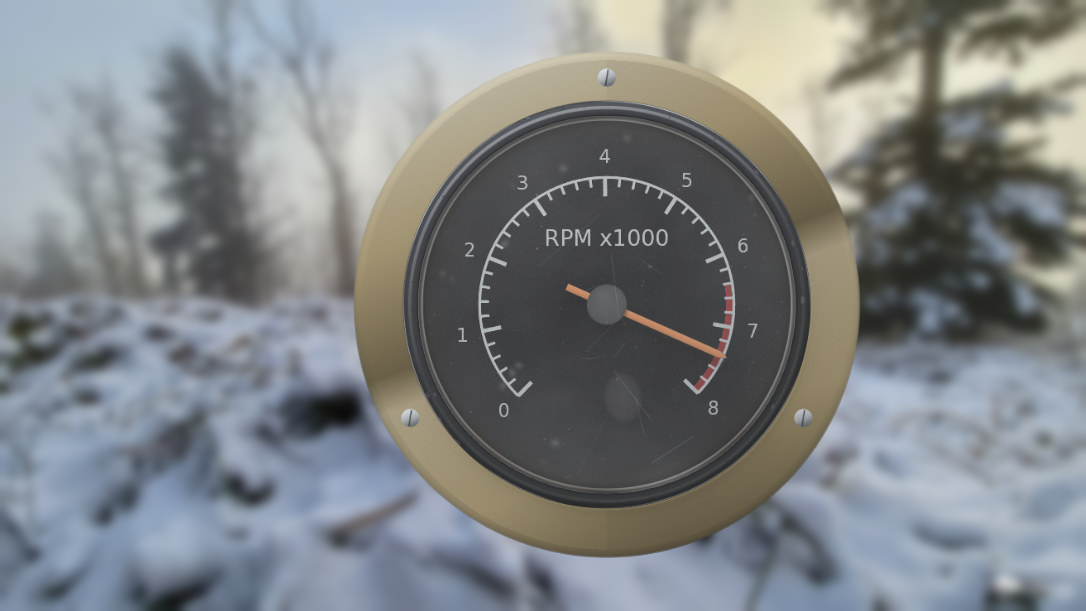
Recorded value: rpm 7400
